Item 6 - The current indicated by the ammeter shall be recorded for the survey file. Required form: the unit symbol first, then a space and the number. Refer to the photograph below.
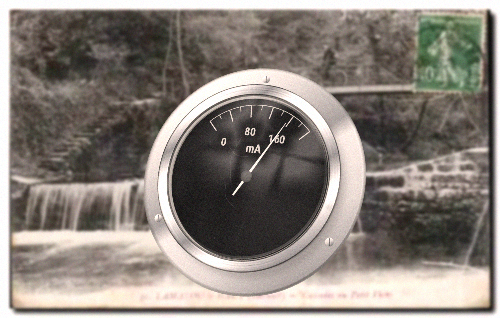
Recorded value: mA 160
